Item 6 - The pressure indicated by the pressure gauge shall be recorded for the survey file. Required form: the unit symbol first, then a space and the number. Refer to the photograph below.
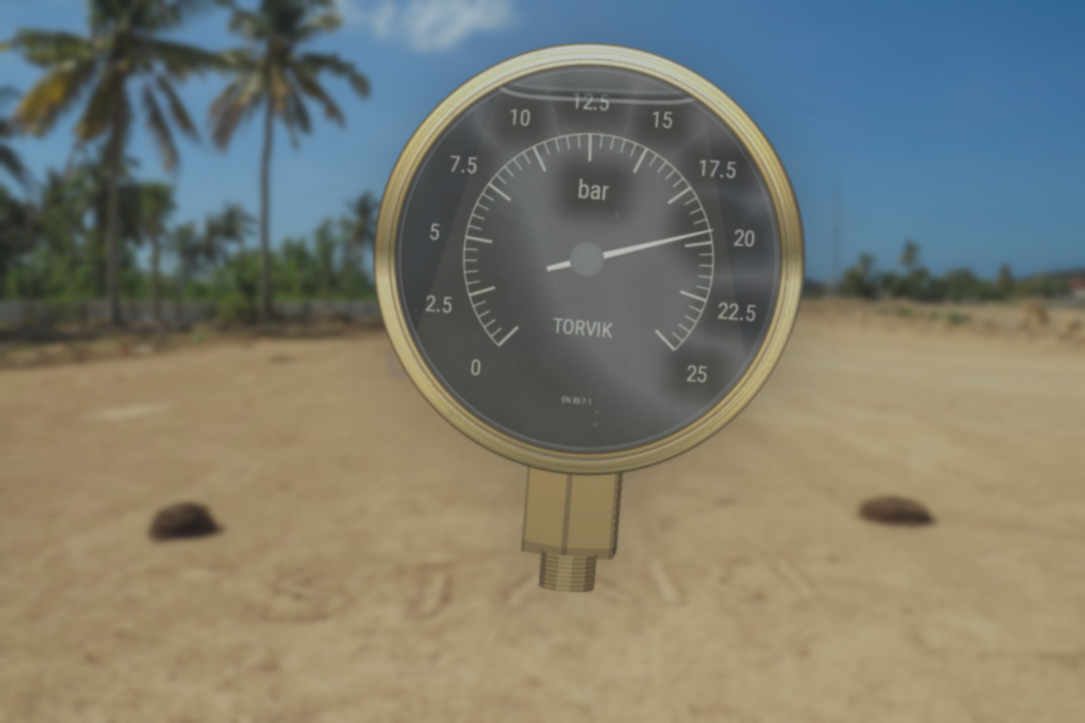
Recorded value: bar 19.5
